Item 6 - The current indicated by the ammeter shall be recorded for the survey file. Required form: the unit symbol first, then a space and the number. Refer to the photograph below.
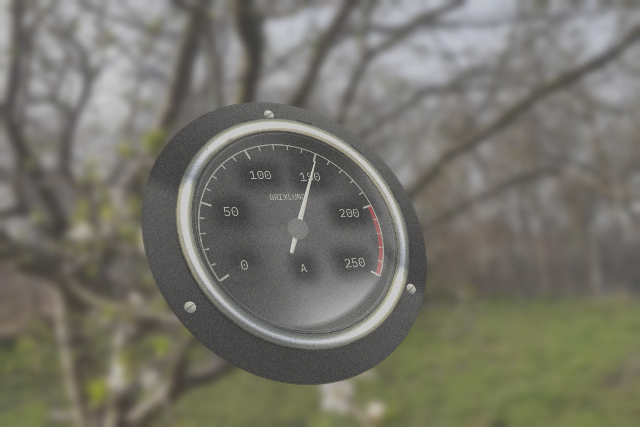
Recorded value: A 150
